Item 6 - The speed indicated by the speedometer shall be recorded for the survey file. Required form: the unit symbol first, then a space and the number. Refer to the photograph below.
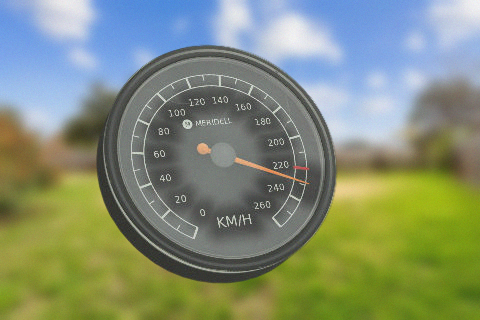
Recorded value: km/h 230
